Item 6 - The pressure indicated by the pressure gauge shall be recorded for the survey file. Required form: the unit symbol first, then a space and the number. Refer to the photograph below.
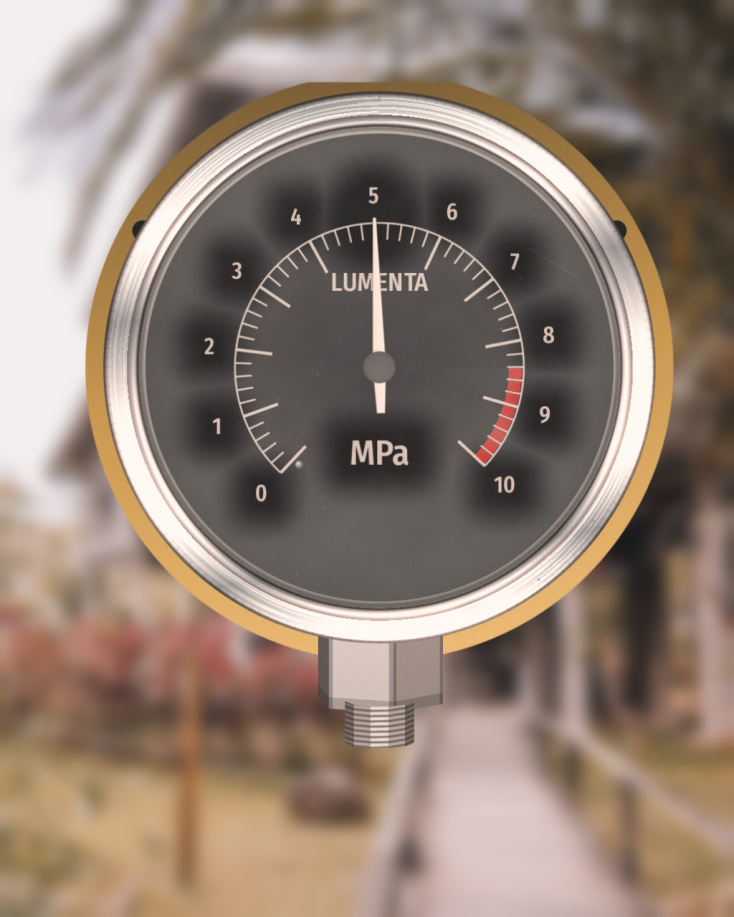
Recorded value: MPa 5
